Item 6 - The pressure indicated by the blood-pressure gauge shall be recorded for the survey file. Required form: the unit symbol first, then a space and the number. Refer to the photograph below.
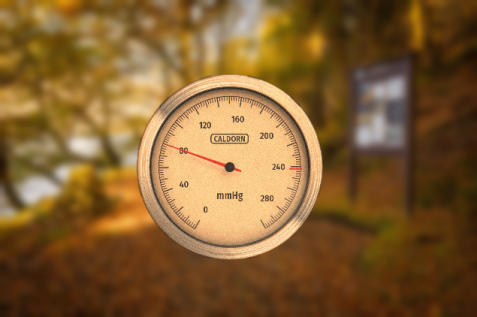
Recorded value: mmHg 80
